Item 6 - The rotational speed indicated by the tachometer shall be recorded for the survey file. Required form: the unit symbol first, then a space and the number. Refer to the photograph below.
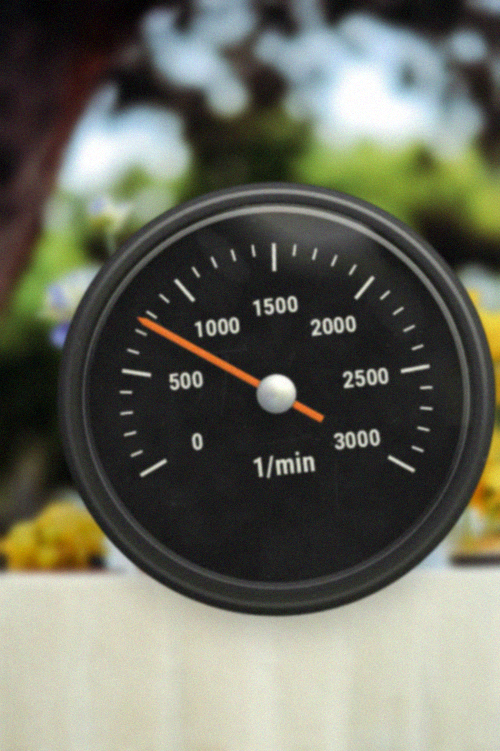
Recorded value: rpm 750
